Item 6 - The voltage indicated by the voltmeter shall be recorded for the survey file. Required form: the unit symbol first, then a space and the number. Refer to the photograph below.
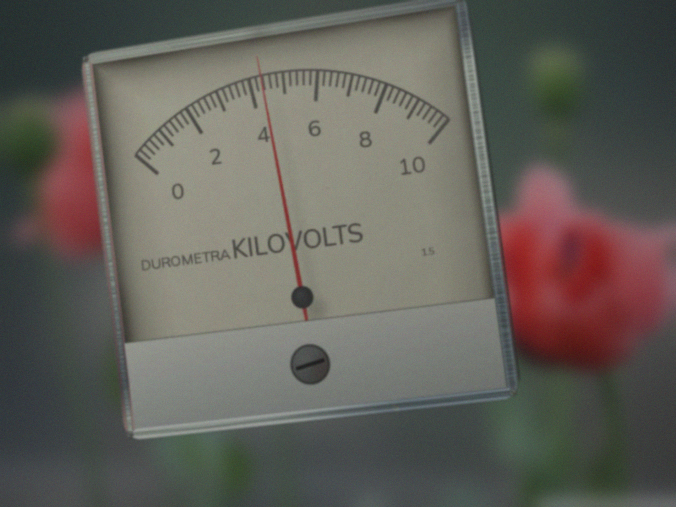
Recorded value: kV 4.4
